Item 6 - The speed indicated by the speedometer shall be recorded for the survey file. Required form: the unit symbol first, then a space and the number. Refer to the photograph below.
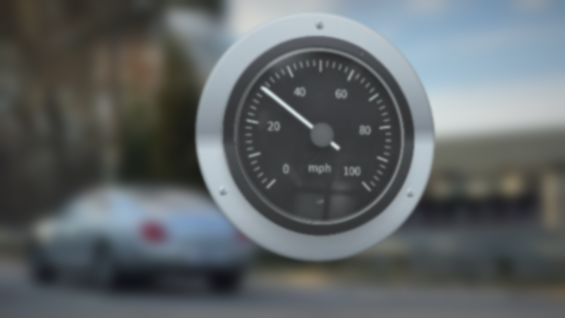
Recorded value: mph 30
